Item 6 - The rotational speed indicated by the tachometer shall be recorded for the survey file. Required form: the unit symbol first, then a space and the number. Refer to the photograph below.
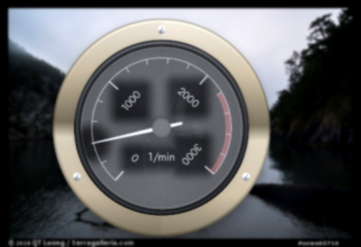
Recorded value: rpm 400
